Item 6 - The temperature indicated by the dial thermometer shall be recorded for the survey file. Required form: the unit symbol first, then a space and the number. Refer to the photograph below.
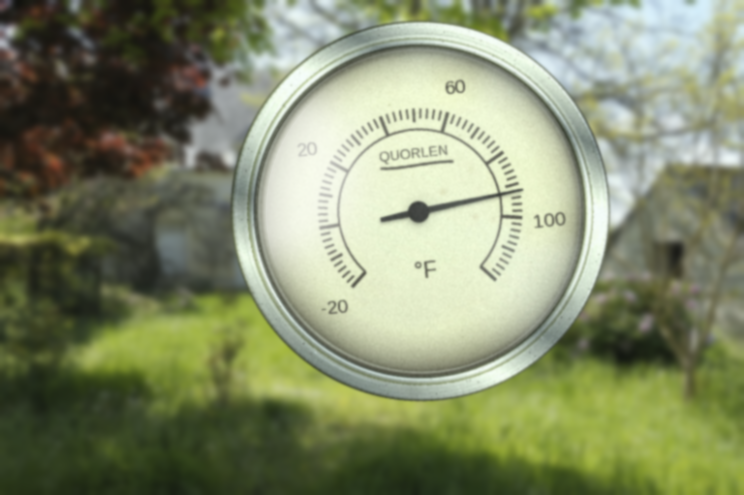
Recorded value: °F 92
